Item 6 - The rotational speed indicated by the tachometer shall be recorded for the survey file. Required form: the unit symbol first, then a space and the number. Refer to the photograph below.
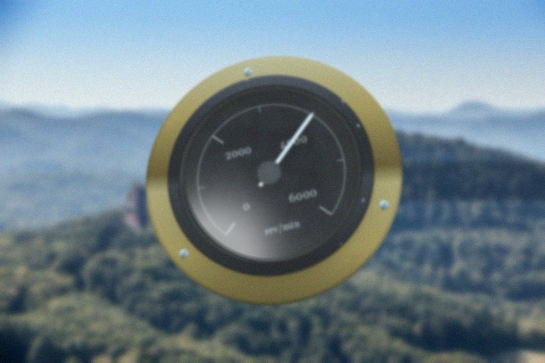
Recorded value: rpm 4000
